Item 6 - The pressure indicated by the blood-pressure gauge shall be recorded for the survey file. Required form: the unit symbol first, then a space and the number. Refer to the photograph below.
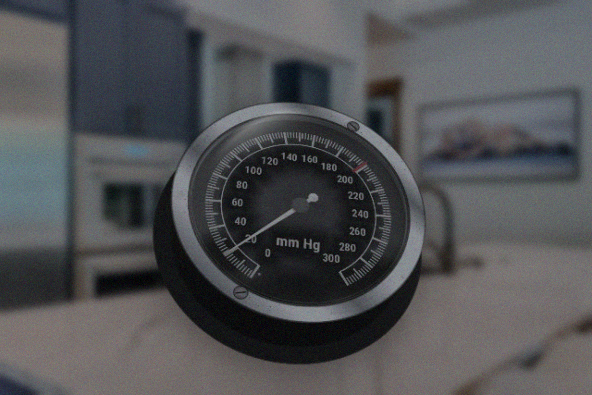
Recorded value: mmHg 20
